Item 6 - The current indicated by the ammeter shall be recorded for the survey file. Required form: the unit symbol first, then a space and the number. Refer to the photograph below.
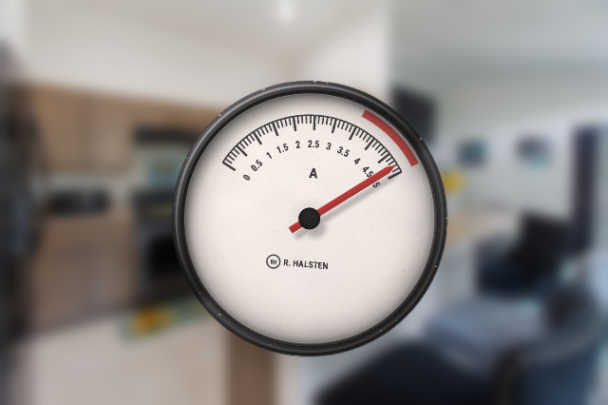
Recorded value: A 4.8
